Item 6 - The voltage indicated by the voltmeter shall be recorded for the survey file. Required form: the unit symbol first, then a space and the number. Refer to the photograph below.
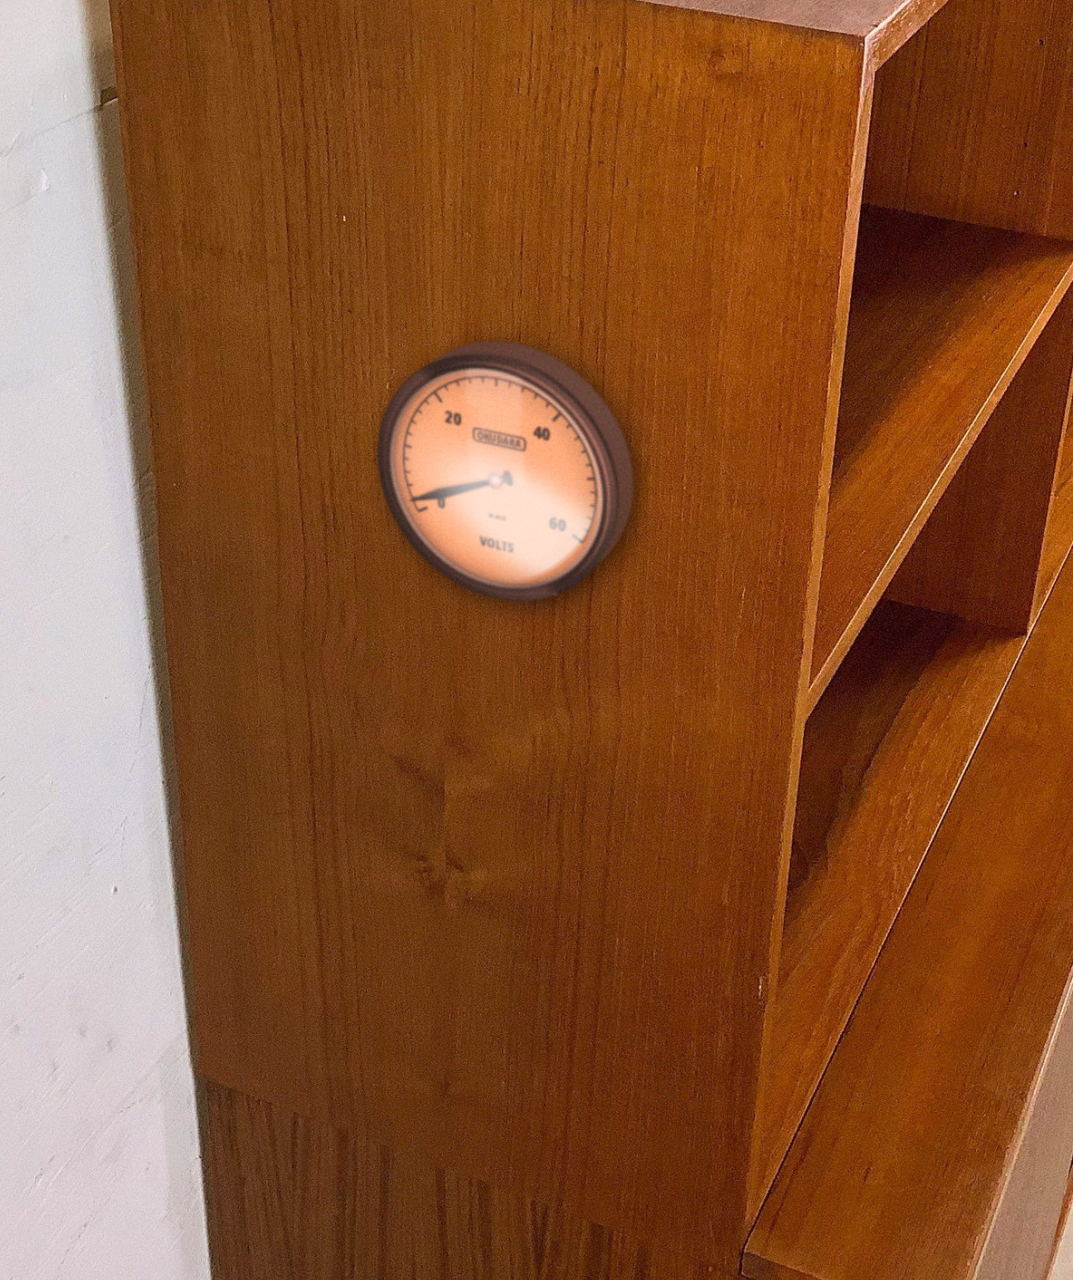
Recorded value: V 2
